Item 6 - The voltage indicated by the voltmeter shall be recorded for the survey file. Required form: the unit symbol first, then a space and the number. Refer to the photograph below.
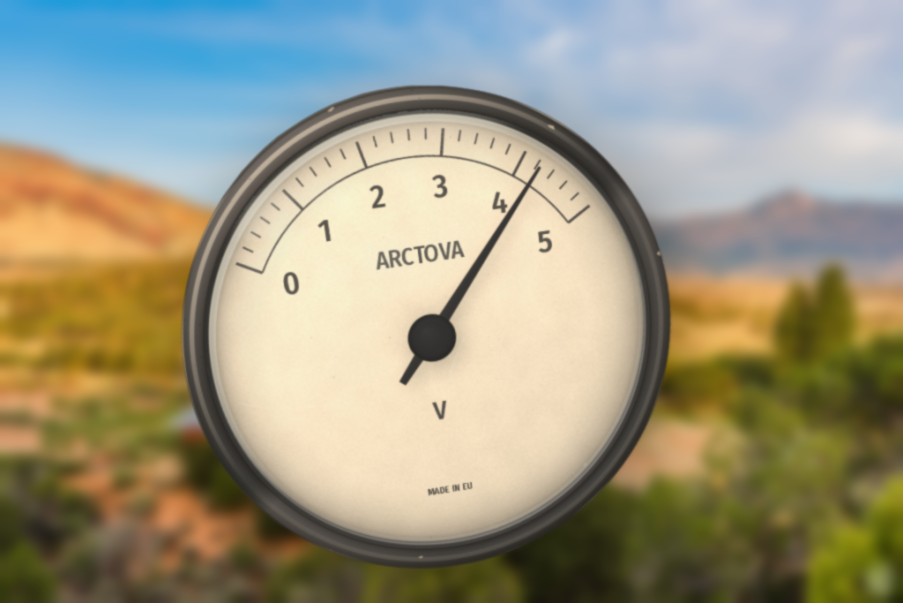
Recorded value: V 4.2
